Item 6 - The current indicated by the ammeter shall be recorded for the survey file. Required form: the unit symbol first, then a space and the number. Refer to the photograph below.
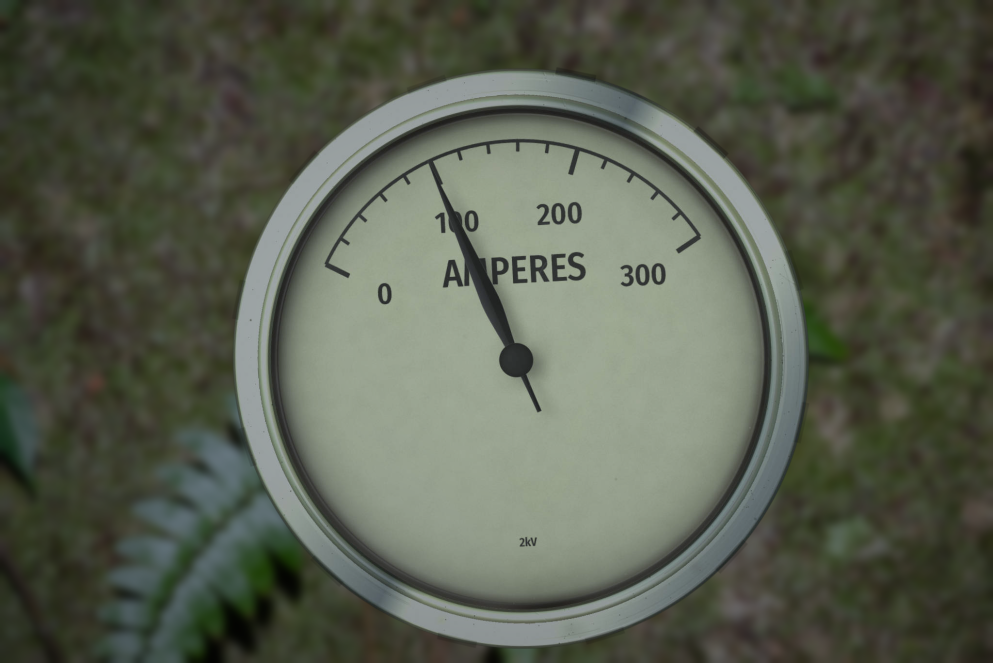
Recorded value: A 100
